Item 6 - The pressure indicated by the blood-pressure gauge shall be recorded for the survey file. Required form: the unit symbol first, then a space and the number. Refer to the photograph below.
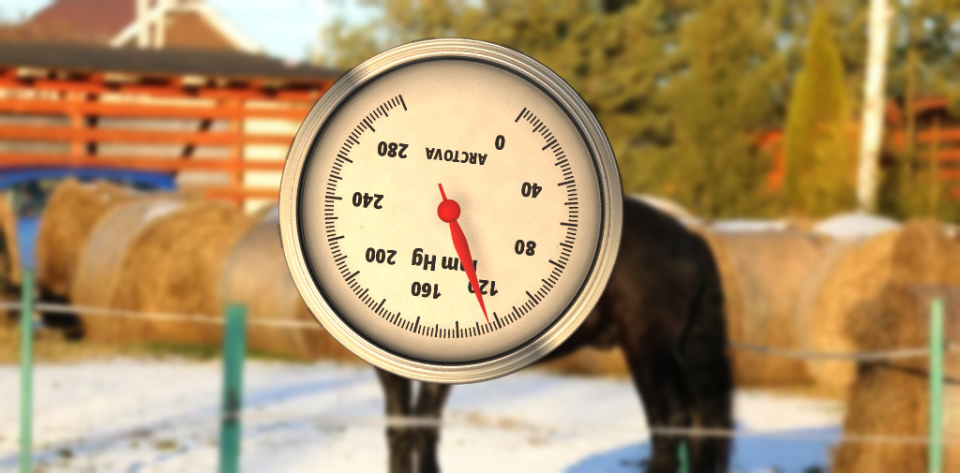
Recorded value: mmHg 124
